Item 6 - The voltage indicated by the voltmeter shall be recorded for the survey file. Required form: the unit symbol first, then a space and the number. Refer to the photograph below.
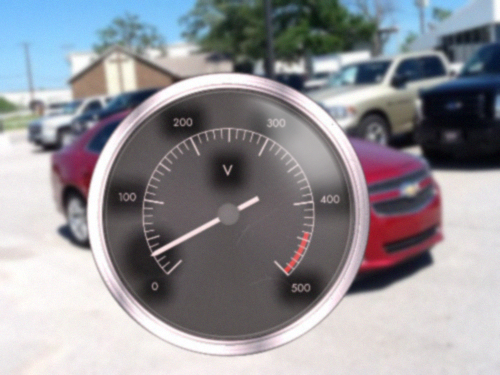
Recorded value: V 30
